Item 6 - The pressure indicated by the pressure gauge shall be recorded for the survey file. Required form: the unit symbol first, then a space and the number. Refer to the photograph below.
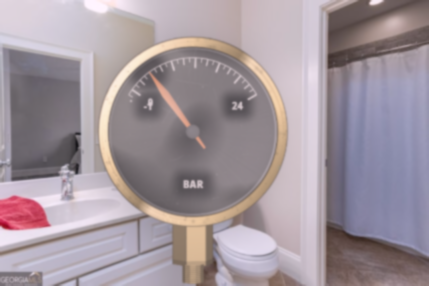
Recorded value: bar 4
